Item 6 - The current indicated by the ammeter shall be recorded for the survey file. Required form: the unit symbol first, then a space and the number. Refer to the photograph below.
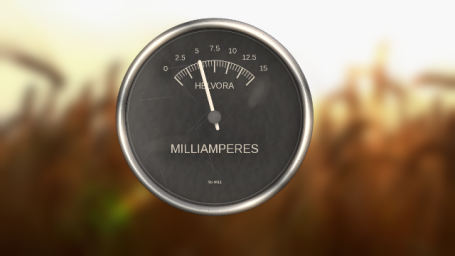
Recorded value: mA 5
